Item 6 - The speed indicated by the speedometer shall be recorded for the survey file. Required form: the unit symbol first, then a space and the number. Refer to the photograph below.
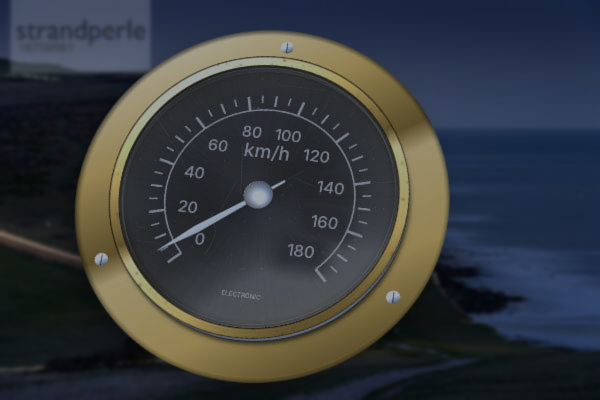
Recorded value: km/h 5
